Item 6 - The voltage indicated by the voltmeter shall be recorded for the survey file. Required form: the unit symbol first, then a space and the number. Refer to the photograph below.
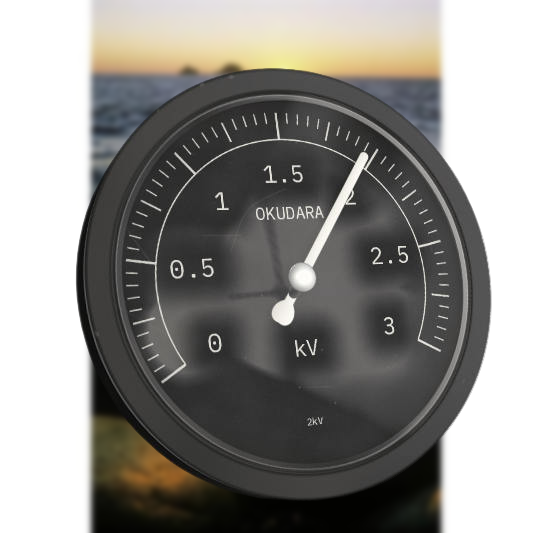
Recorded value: kV 1.95
